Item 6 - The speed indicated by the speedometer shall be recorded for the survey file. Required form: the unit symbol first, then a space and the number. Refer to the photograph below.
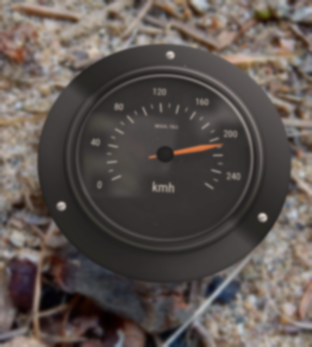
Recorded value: km/h 210
